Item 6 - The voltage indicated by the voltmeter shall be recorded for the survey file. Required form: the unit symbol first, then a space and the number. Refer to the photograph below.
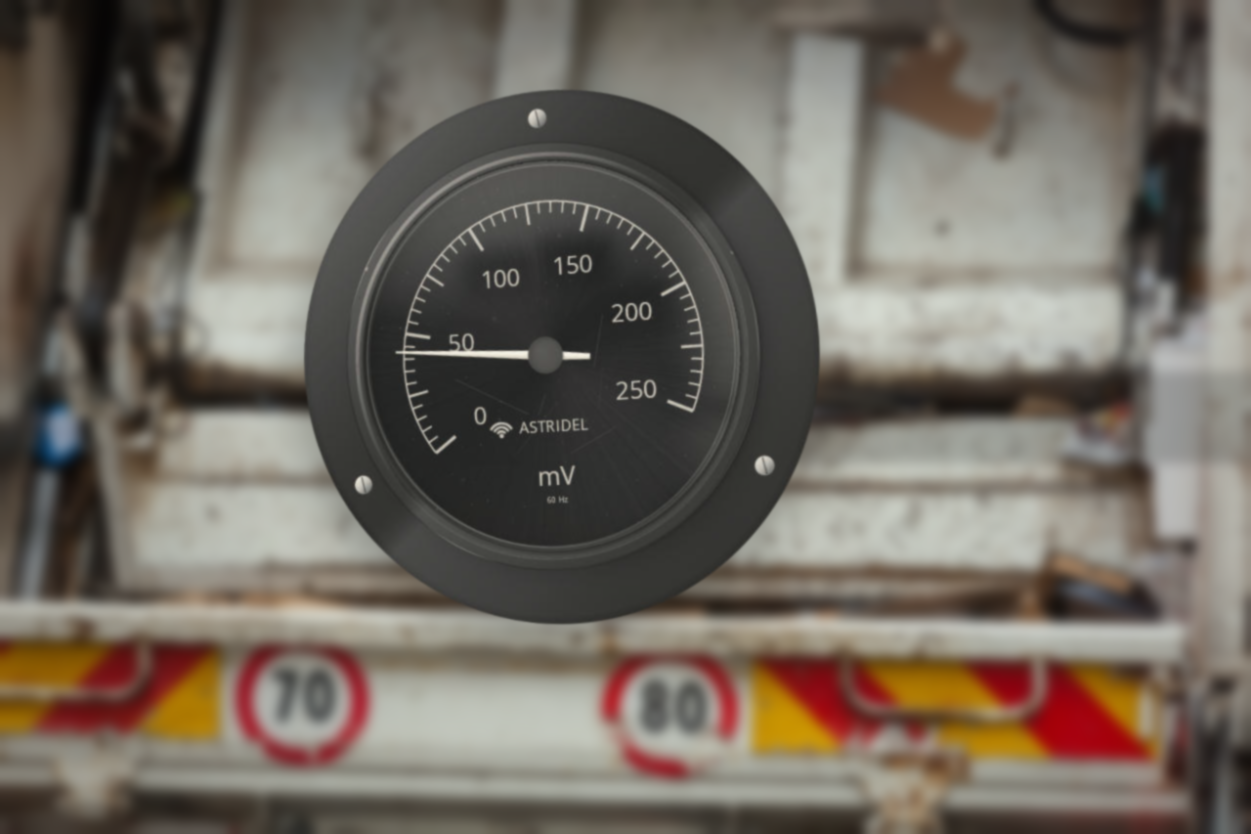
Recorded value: mV 42.5
